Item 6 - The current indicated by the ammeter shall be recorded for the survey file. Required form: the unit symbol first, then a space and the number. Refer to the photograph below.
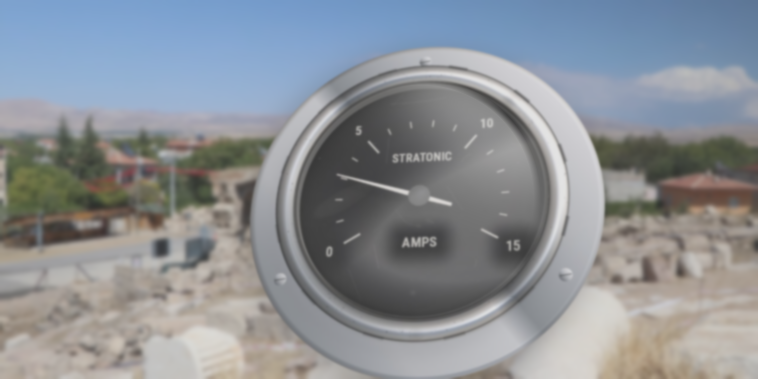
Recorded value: A 3
